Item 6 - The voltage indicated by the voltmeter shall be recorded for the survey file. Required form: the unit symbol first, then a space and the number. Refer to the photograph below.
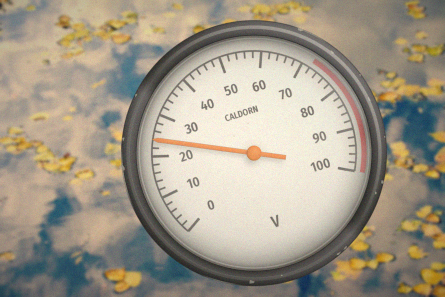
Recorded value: V 24
